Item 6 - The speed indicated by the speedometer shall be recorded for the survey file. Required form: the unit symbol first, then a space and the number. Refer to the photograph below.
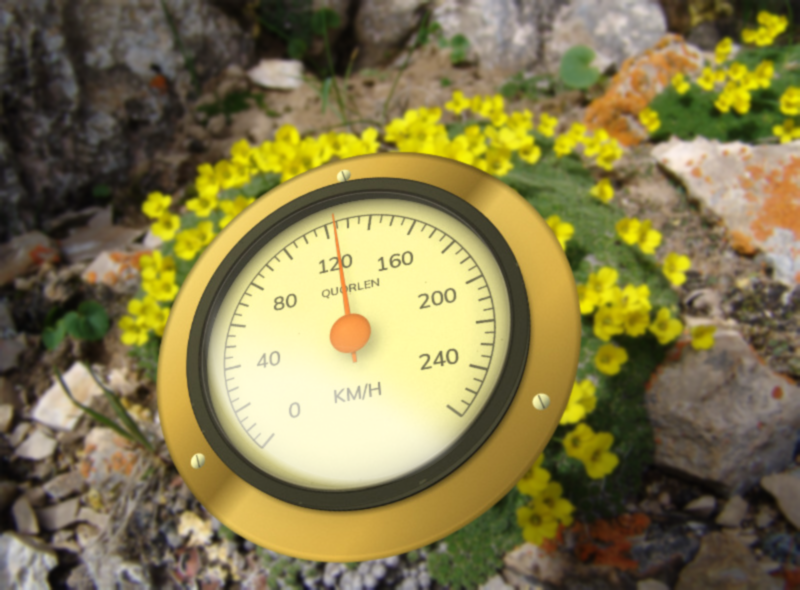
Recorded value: km/h 125
